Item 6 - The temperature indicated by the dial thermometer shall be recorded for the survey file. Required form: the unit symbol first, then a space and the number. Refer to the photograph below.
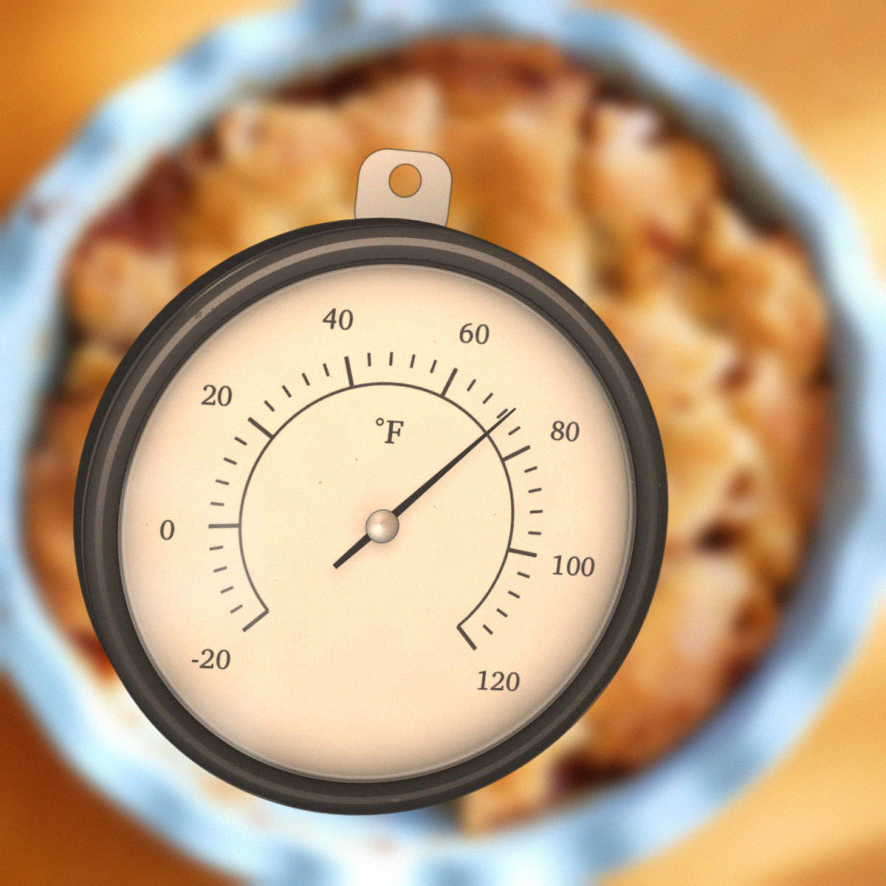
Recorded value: °F 72
